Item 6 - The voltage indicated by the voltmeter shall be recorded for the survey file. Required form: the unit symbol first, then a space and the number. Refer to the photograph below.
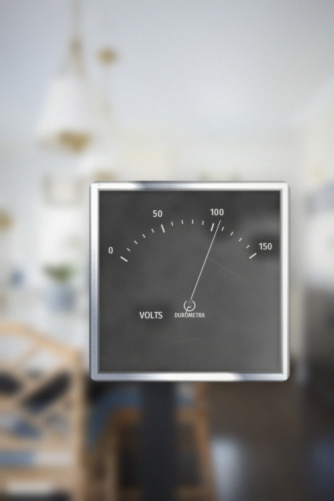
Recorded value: V 105
